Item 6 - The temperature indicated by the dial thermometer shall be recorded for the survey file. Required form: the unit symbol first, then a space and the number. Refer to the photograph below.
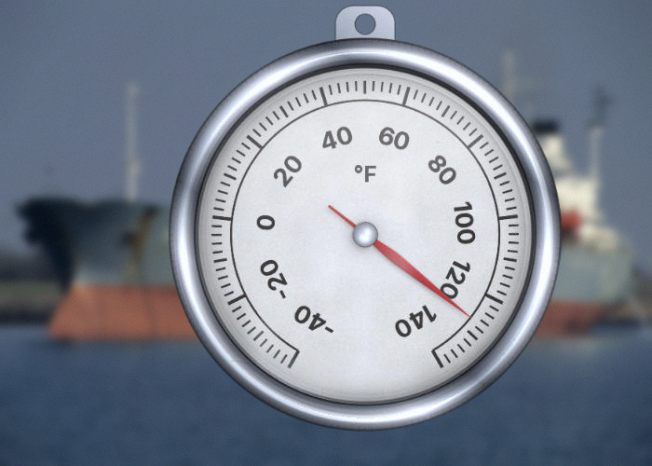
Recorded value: °F 127
